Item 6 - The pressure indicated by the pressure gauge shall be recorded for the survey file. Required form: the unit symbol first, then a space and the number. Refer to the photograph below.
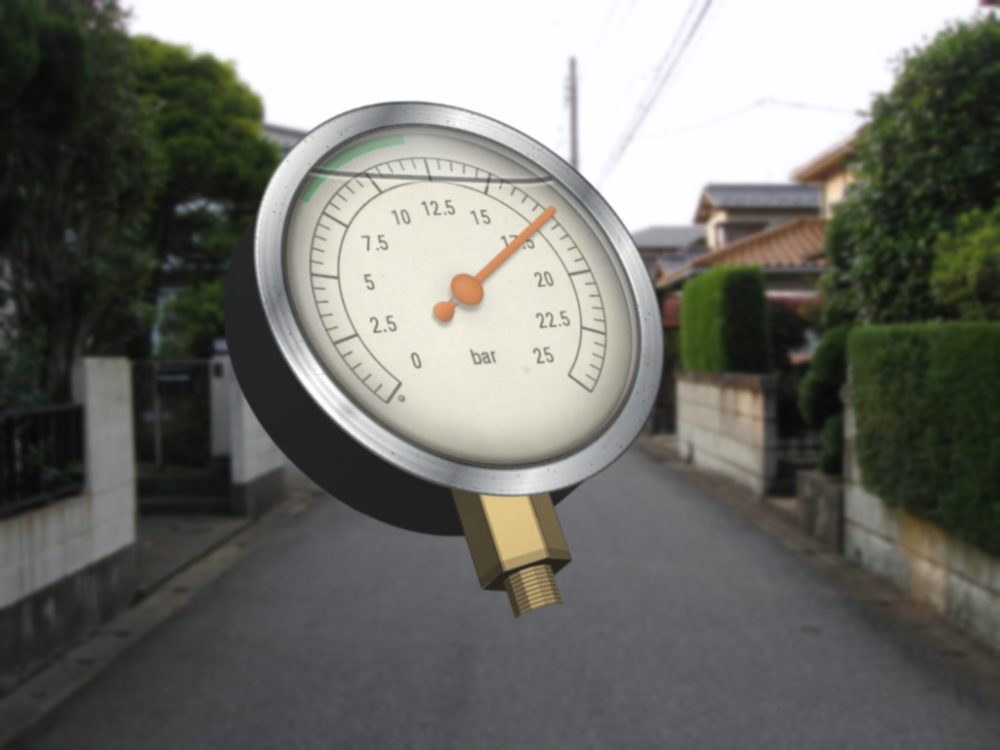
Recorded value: bar 17.5
